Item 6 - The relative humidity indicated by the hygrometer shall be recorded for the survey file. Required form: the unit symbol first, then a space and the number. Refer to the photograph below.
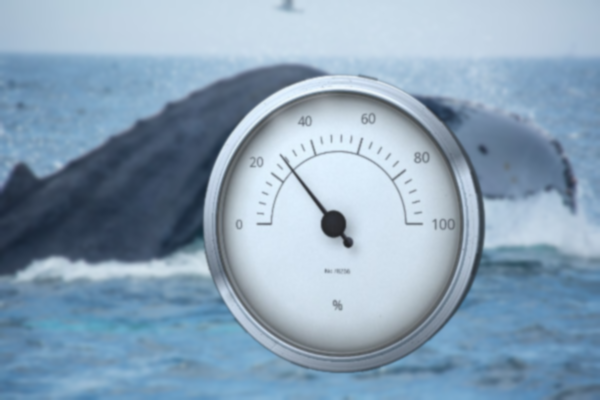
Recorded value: % 28
